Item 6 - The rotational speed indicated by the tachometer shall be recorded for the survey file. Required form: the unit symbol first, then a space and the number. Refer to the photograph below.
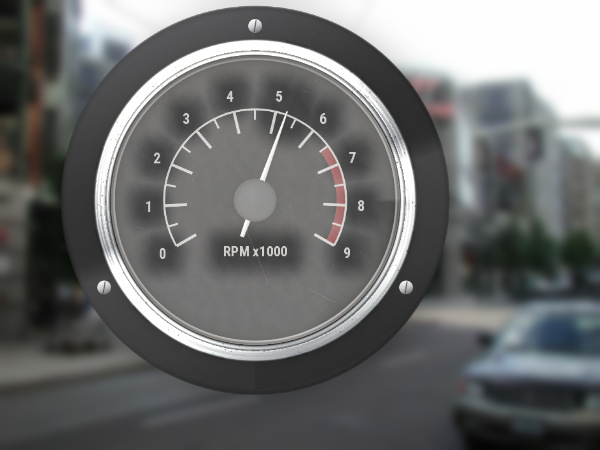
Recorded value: rpm 5250
